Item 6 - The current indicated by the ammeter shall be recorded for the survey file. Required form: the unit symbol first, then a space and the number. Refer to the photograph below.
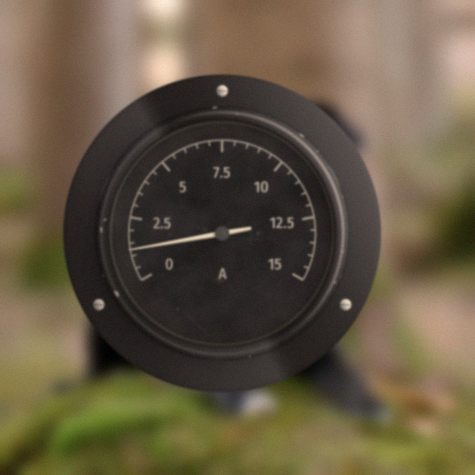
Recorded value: A 1.25
